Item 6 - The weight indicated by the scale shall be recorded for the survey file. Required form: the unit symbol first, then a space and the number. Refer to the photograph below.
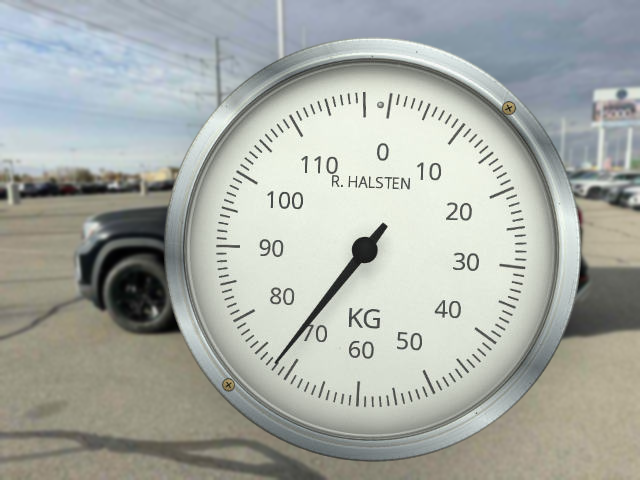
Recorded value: kg 72
